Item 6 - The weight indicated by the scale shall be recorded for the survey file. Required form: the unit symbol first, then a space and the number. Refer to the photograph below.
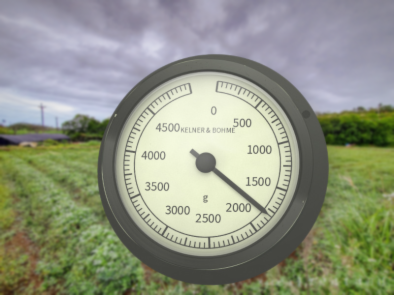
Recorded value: g 1800
